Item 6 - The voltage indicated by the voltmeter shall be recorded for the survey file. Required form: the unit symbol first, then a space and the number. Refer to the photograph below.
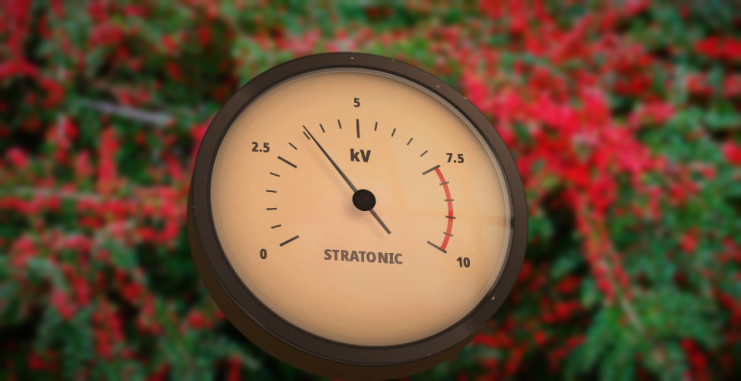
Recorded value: kV 3.5
